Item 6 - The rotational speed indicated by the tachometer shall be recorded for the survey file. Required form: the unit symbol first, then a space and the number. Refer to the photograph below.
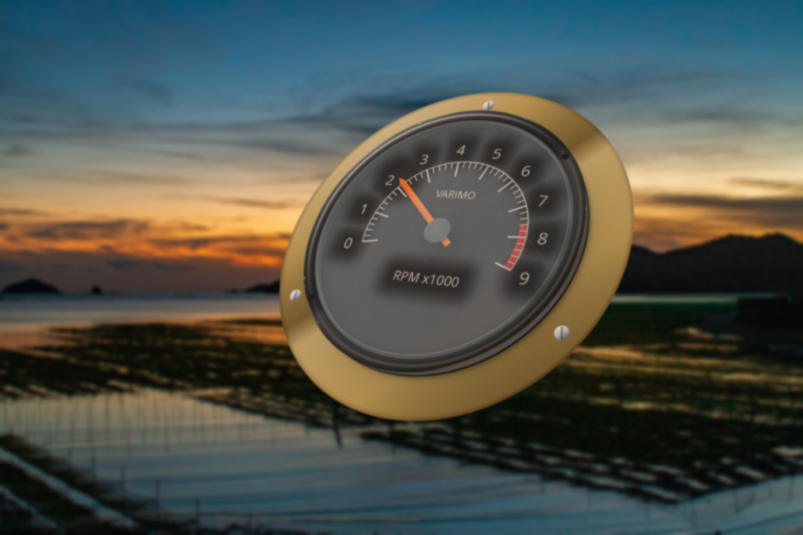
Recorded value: rpm 2200
